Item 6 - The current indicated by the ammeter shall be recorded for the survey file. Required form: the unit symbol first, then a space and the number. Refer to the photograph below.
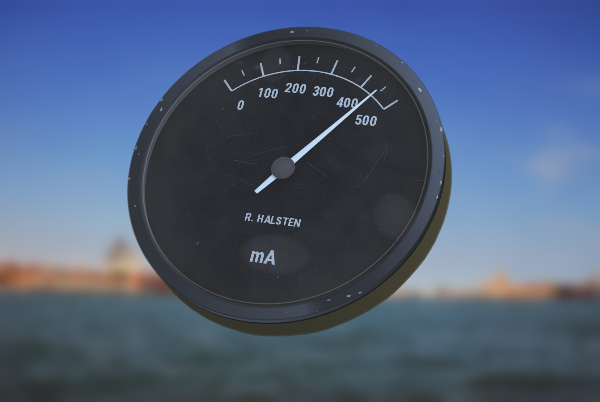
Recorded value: mA 450
